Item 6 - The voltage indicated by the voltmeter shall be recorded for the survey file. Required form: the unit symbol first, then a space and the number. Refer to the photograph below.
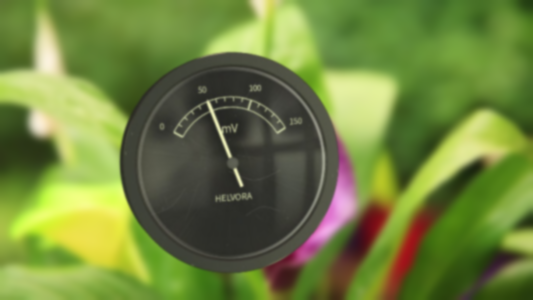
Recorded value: mV 50
